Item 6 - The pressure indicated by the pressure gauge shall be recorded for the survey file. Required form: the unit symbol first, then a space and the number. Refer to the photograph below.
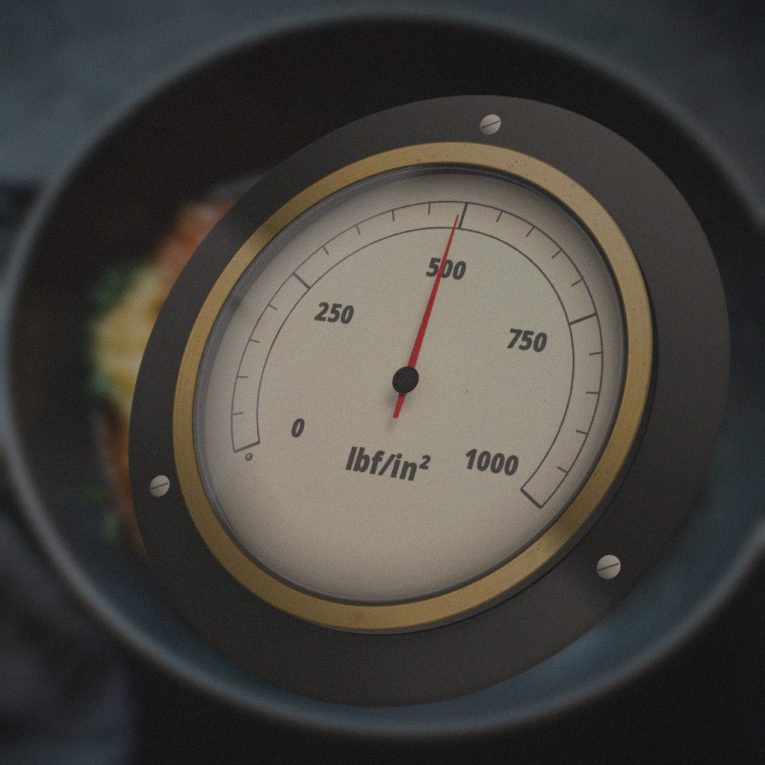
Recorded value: psi 500
